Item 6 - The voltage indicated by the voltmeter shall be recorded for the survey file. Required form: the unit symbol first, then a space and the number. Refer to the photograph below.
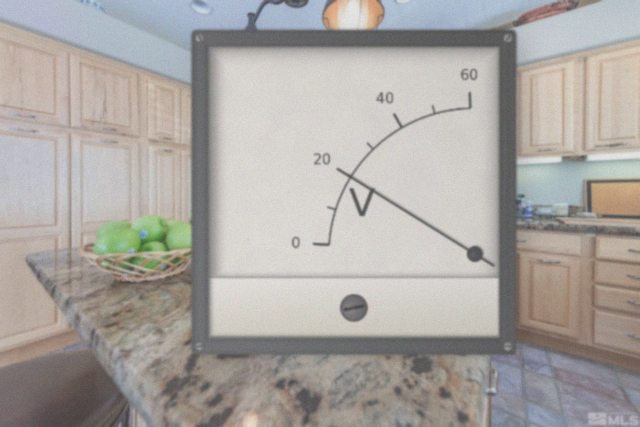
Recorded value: V 20
